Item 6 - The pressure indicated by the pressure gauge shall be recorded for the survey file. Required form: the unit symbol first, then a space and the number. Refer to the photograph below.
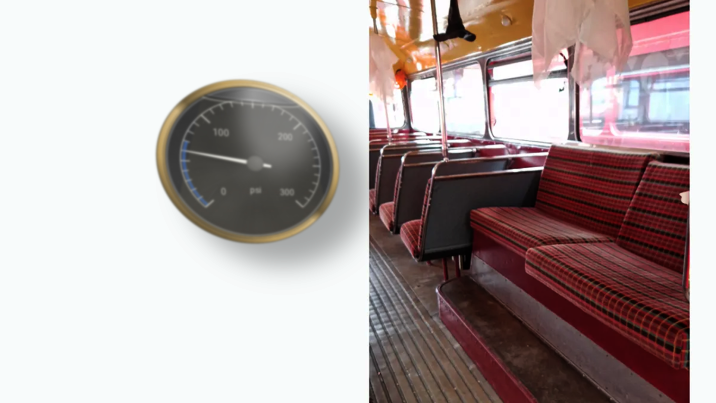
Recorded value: psi 60
